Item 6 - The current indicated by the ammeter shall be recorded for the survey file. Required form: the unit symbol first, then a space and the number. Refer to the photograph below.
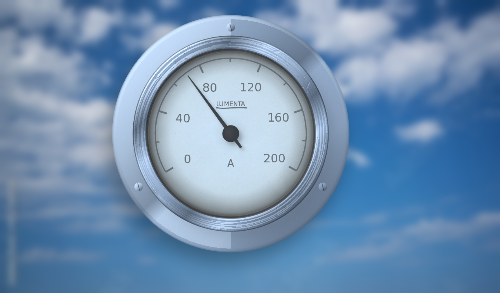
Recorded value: A 70
